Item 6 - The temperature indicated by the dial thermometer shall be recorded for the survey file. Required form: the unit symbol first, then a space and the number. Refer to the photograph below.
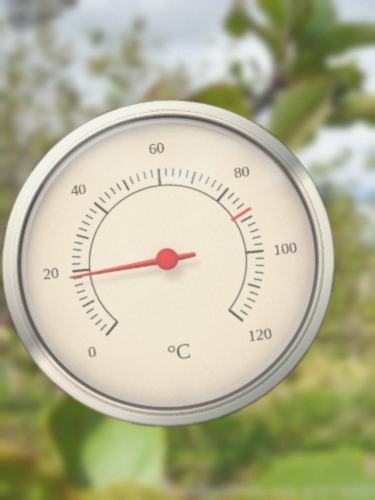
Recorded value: °C 18
